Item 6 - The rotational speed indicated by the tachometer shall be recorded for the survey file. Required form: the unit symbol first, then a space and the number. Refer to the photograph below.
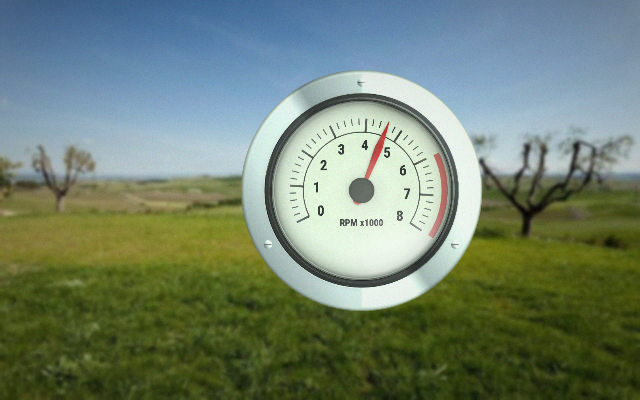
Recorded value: rpm 4600
